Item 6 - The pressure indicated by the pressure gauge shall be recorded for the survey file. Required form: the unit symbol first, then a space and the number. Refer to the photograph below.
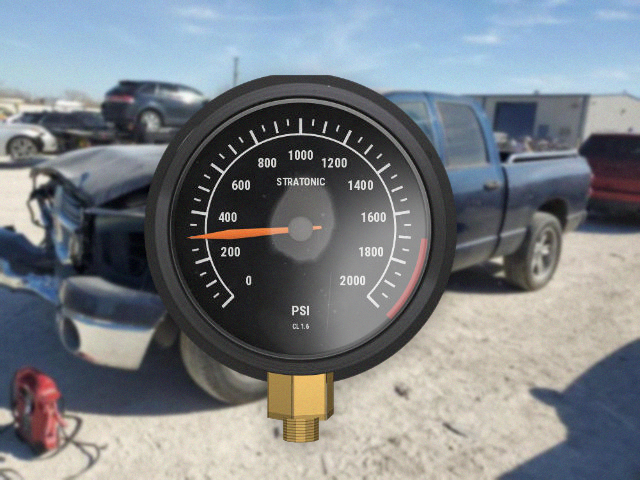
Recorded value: psi 300
